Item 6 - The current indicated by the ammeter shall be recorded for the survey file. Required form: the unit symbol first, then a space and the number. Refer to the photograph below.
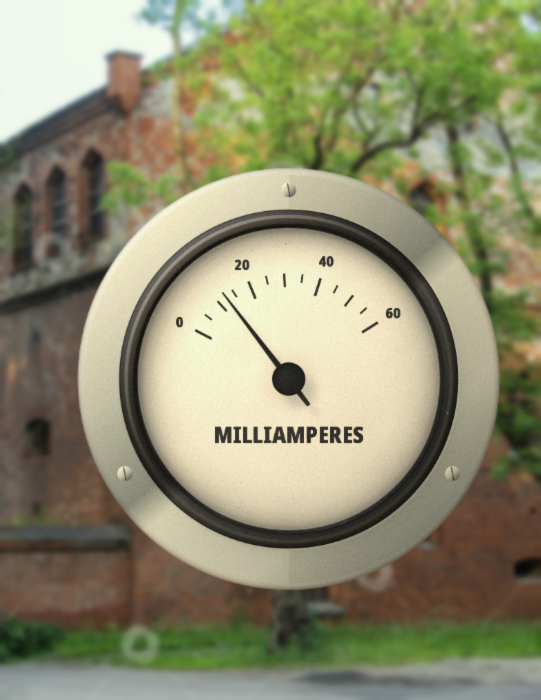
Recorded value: mA 12.5
